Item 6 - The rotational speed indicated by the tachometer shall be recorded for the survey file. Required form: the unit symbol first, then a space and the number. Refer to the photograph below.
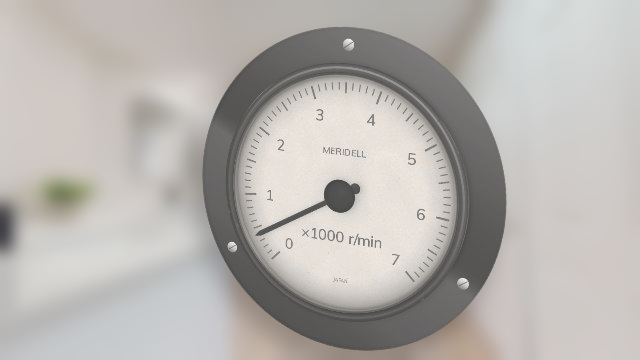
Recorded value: rpm 400
